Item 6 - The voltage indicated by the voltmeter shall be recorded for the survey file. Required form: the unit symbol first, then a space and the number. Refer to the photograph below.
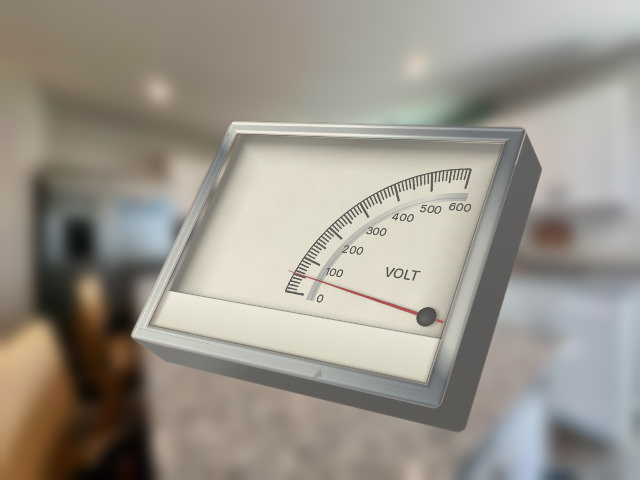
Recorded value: V 50
